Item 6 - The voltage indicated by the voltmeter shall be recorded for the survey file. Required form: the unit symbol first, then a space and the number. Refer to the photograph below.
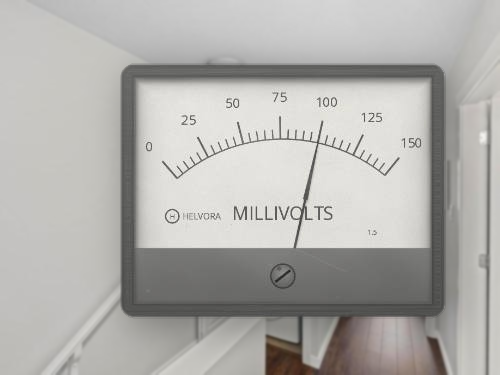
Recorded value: mV 100
